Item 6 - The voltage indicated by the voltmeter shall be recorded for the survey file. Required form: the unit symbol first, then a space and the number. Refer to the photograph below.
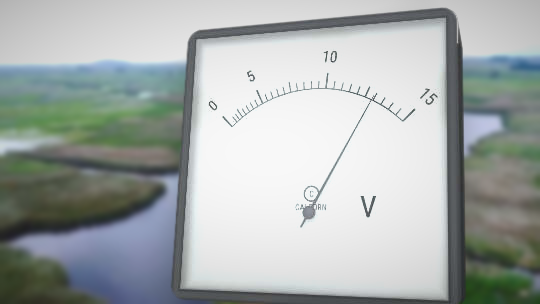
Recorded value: V 13
